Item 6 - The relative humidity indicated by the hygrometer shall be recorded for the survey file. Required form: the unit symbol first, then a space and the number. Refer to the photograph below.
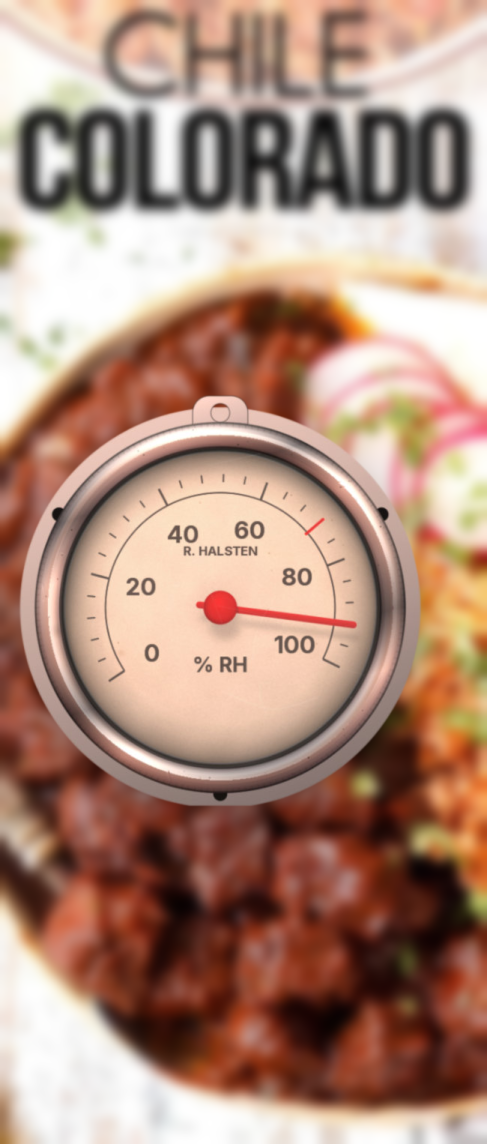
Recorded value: % 92
